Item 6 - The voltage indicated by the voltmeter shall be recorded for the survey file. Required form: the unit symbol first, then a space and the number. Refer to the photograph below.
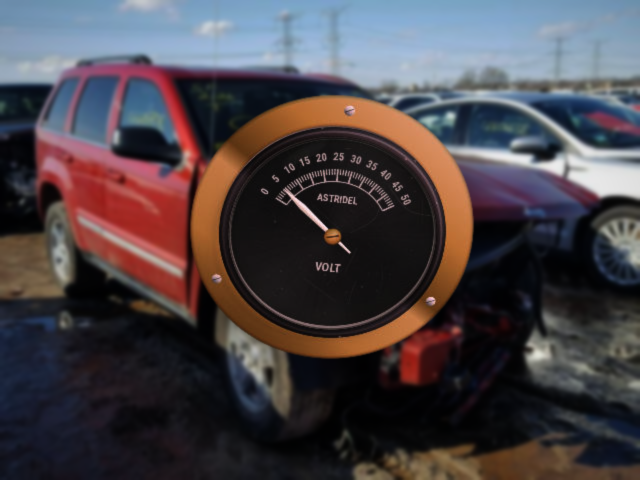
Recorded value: V 5
